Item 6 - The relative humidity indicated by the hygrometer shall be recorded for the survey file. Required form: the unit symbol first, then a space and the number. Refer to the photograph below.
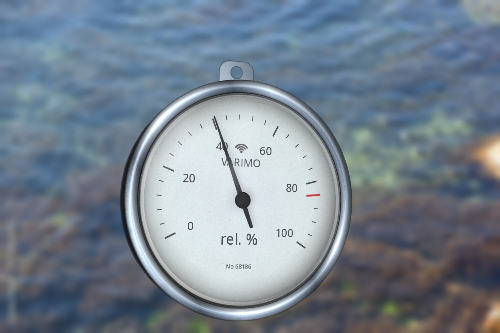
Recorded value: % 40
